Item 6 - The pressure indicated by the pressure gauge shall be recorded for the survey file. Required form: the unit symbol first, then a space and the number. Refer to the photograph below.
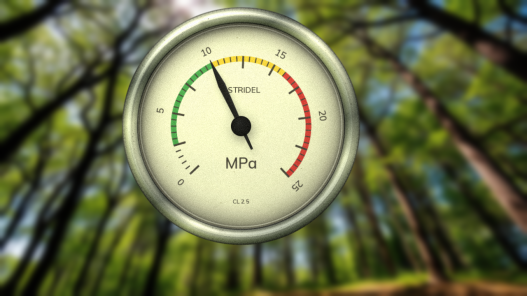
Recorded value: MPa 10
